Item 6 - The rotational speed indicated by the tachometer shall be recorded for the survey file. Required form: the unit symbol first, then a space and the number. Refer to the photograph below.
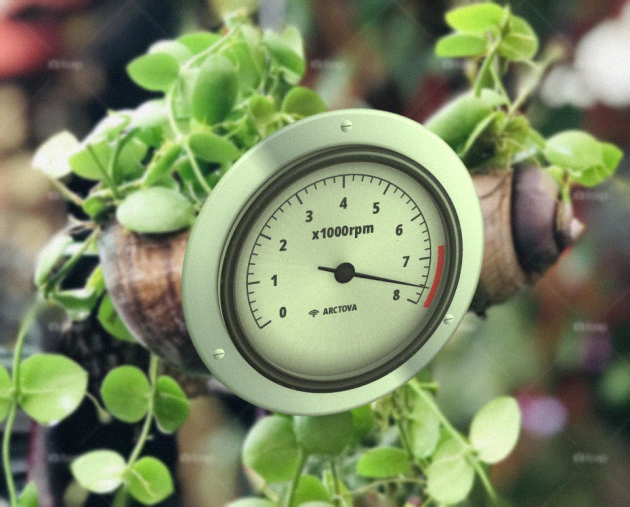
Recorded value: rpm 7600
